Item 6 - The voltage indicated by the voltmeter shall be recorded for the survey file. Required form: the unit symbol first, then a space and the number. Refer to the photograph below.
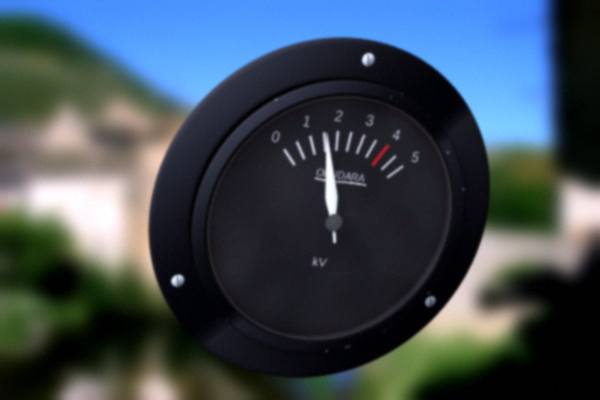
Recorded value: kV 1.5
